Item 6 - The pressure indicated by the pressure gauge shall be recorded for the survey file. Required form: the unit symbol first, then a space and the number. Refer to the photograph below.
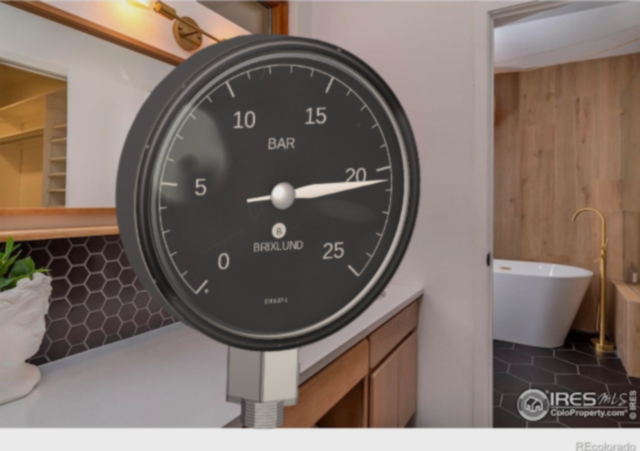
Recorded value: bar 20.5
